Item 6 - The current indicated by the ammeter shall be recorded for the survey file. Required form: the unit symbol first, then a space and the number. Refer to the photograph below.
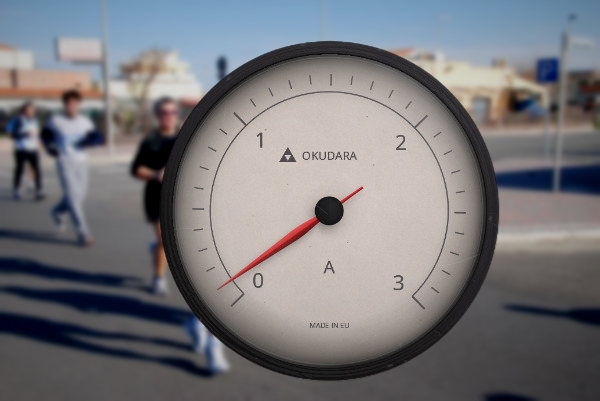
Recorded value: A 0.1
